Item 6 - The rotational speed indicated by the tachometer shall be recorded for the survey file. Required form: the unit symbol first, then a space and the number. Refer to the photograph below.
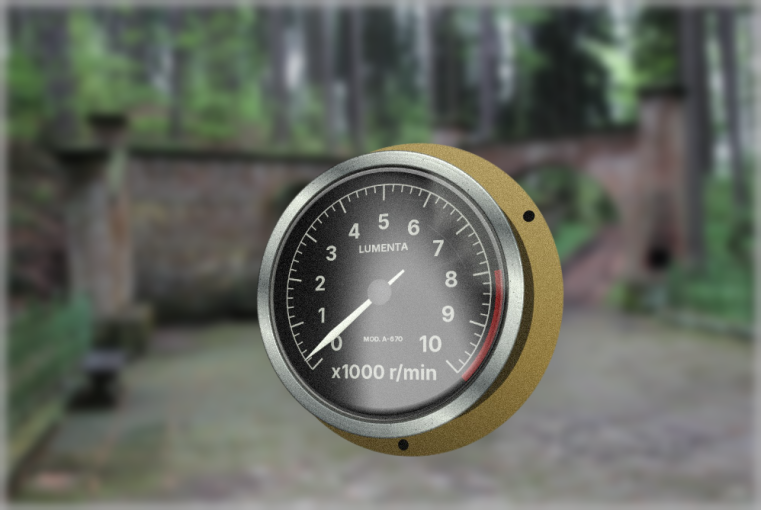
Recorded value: rpm 200
